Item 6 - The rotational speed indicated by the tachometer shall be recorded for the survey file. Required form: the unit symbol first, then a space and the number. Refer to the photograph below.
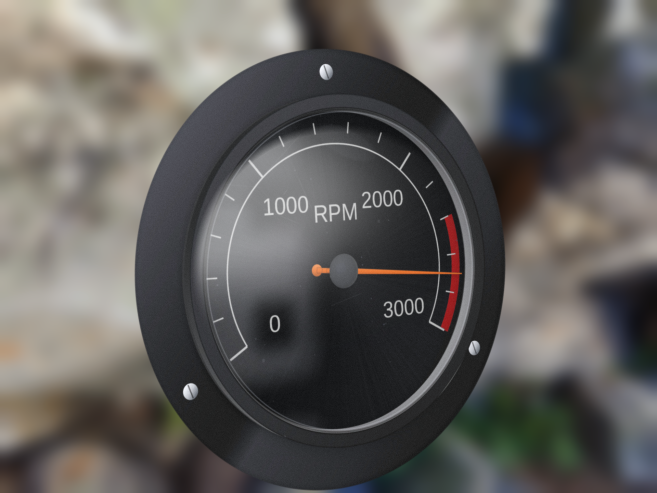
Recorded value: rpm 2700
